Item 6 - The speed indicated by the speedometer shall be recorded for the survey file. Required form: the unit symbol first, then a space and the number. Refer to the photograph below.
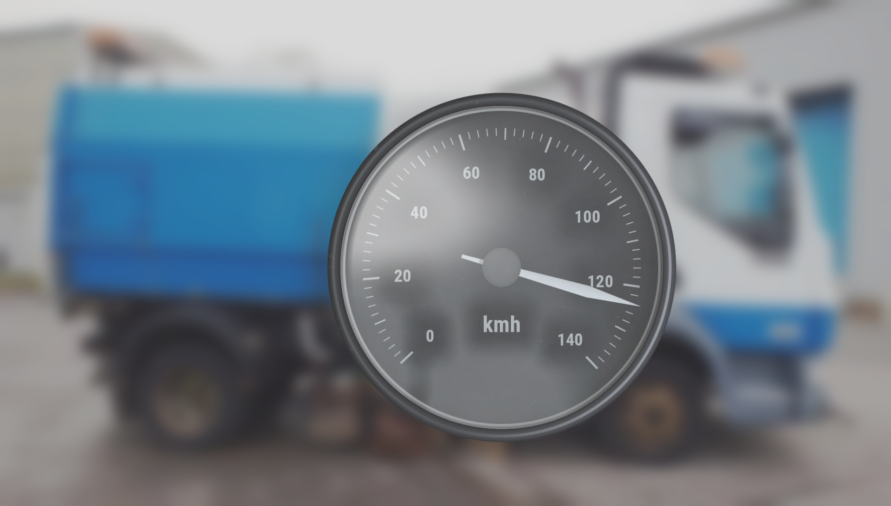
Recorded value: km/h 124
